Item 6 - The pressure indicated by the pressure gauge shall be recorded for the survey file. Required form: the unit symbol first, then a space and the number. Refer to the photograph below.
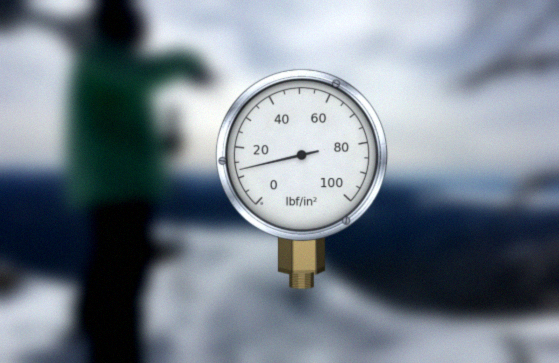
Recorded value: psi 12.5
